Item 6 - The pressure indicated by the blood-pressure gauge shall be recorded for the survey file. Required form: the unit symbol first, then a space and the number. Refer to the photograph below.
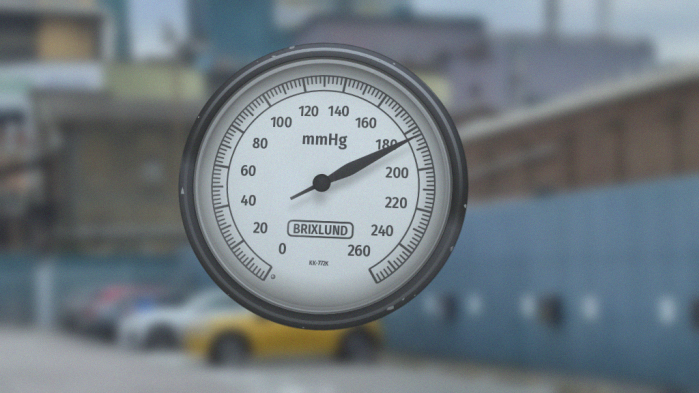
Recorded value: mmHg 184
